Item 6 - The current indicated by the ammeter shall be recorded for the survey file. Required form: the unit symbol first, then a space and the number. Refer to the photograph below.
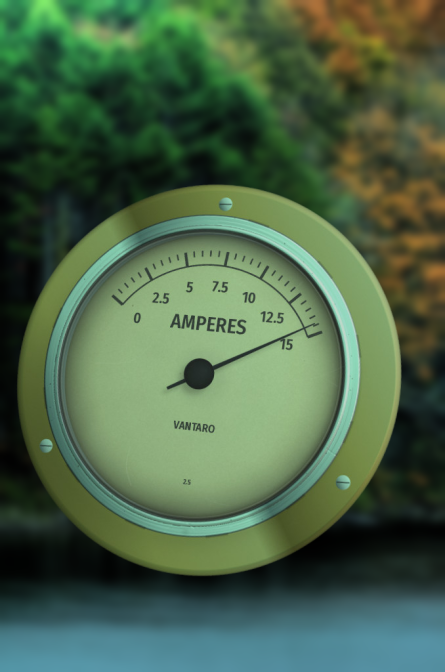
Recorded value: A 14.5
